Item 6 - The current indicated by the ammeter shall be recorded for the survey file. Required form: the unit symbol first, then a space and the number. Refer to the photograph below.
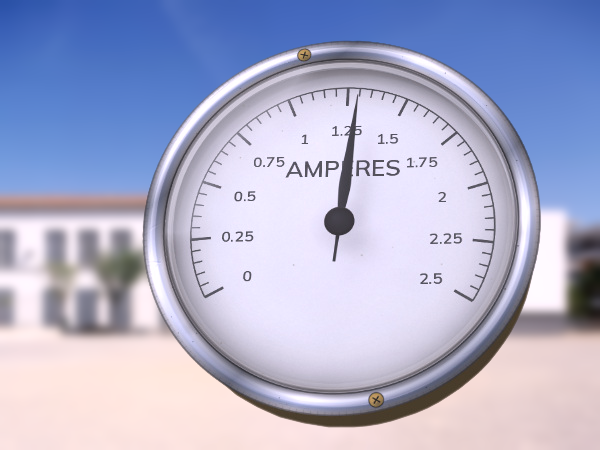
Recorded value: A 1.3
